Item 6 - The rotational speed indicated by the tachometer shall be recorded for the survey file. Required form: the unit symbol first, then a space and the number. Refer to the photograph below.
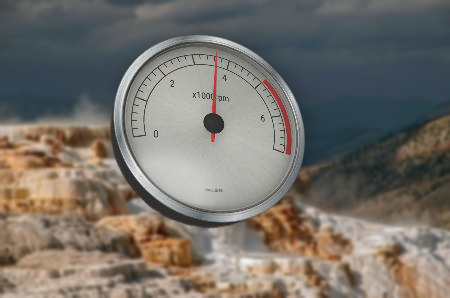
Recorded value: rpm 3600
